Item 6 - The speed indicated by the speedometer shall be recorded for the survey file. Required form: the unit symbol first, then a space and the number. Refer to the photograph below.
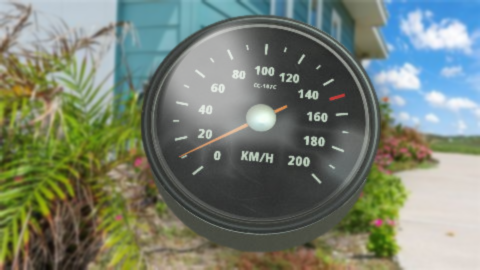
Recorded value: km/h 10
